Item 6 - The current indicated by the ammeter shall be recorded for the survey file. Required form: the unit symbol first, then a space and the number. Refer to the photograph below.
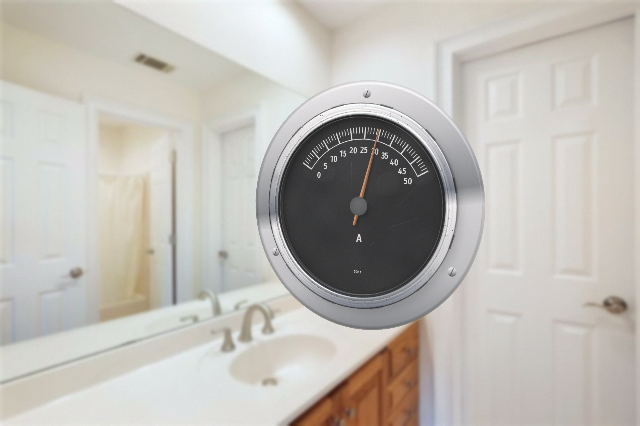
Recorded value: A 30
